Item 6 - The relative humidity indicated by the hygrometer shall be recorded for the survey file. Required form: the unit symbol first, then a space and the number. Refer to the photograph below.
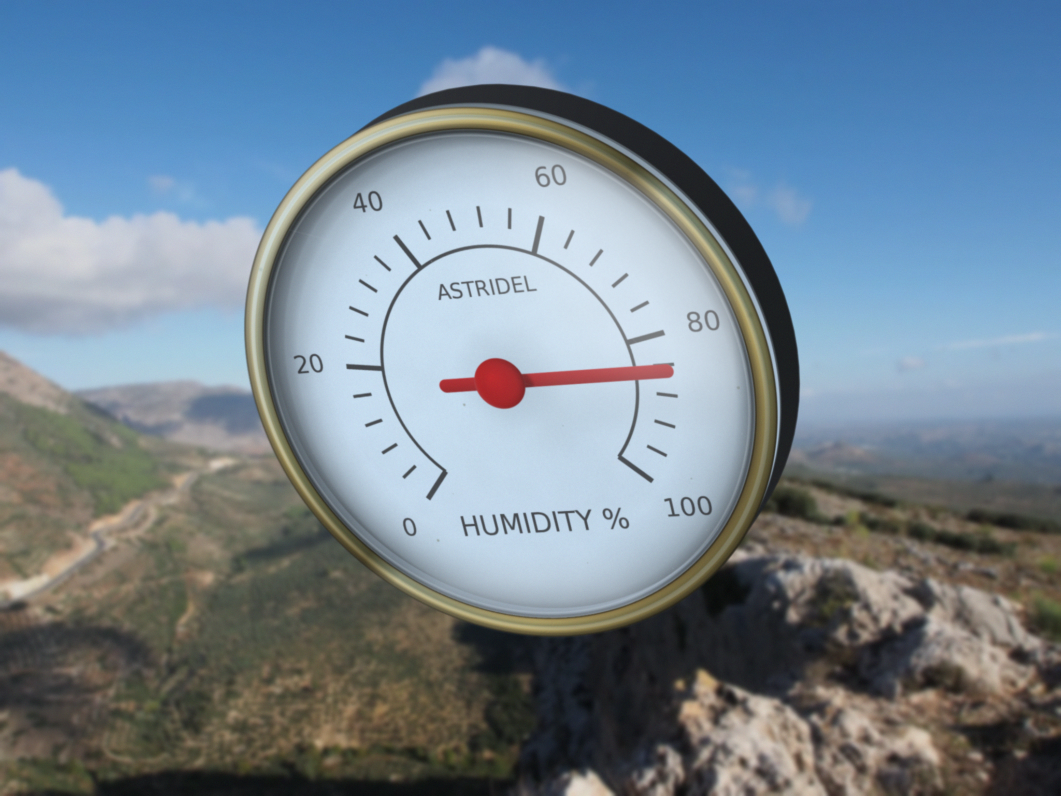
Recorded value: % 84
